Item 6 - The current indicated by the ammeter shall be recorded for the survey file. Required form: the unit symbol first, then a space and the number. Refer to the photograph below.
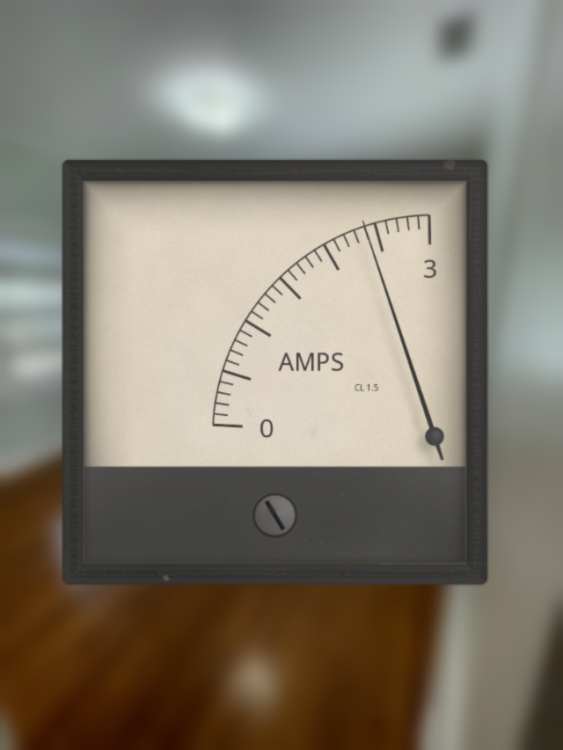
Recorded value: A 2.4
